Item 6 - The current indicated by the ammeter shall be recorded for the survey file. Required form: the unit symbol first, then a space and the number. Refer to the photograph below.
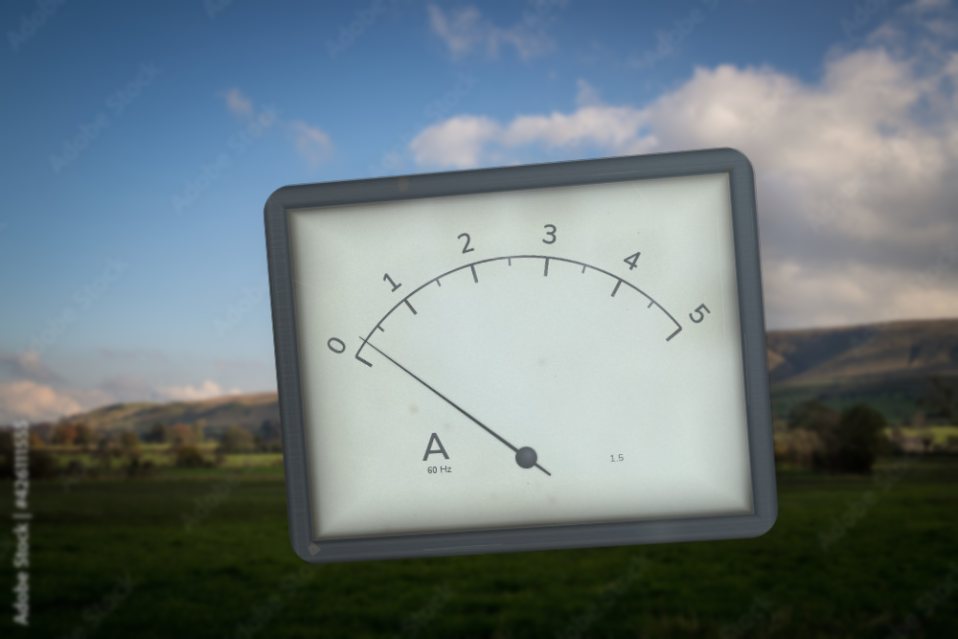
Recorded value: A 0.25
